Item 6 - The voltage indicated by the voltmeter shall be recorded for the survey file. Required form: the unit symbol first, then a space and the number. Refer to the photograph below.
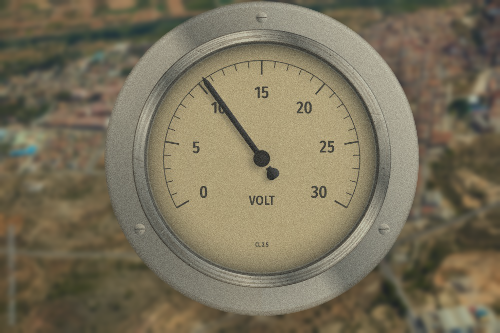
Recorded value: V 10.5
